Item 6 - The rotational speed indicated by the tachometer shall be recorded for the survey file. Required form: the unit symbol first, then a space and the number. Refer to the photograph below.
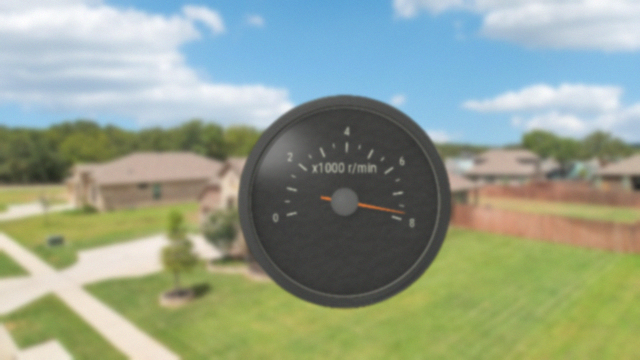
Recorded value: rpm 7750
